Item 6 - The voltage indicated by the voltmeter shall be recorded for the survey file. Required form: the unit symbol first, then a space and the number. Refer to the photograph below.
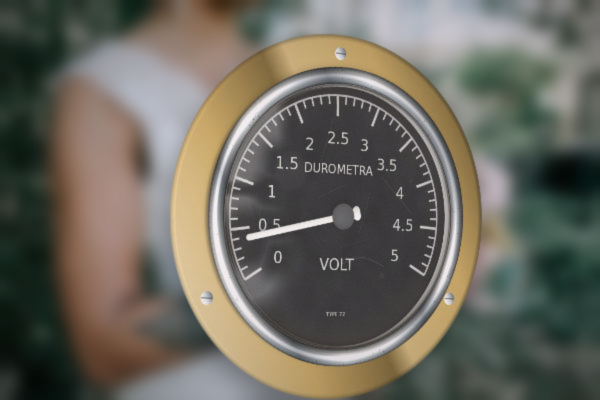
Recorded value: V 0.4
